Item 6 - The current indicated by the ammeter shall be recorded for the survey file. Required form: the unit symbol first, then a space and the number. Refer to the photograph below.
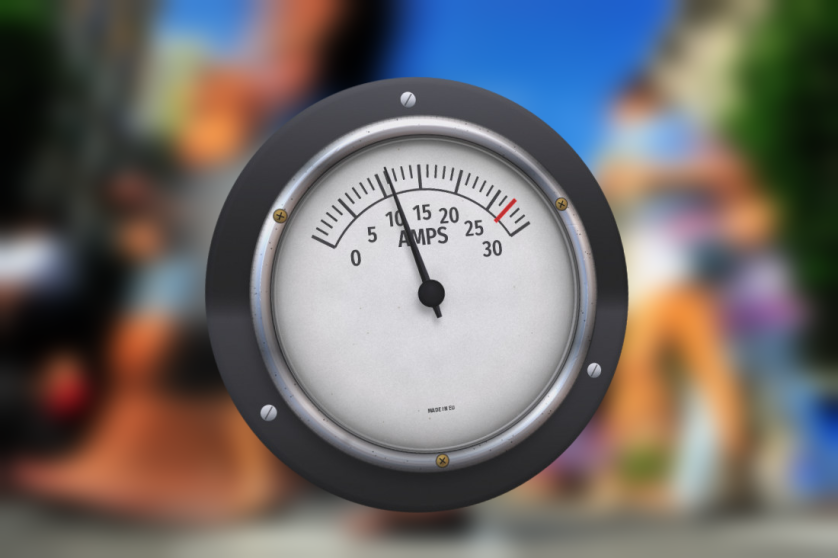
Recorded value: A 11
